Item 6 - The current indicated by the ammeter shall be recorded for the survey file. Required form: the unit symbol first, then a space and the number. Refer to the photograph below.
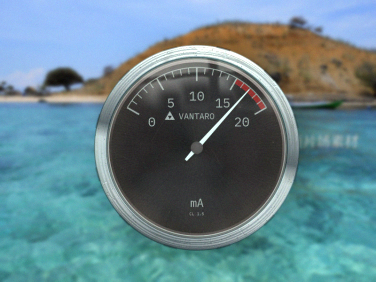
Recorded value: mA 17
